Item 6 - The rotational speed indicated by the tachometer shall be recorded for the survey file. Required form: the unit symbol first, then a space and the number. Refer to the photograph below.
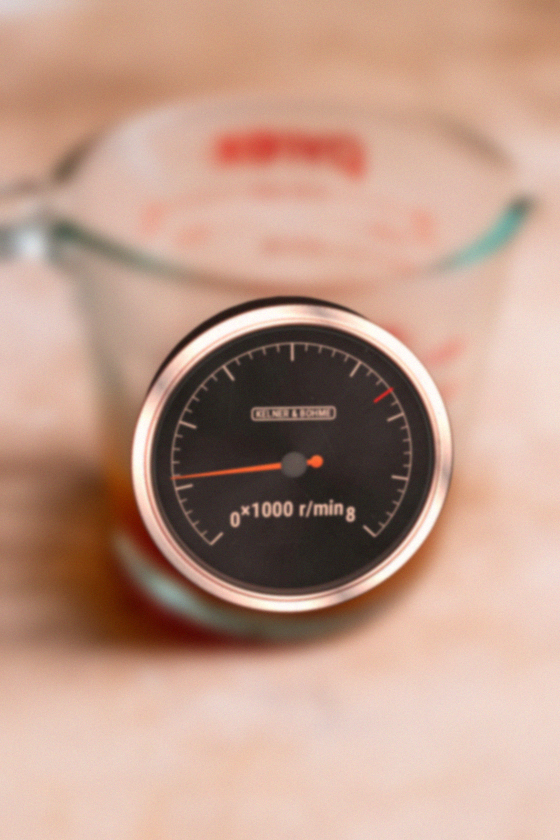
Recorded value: rpm 1200
